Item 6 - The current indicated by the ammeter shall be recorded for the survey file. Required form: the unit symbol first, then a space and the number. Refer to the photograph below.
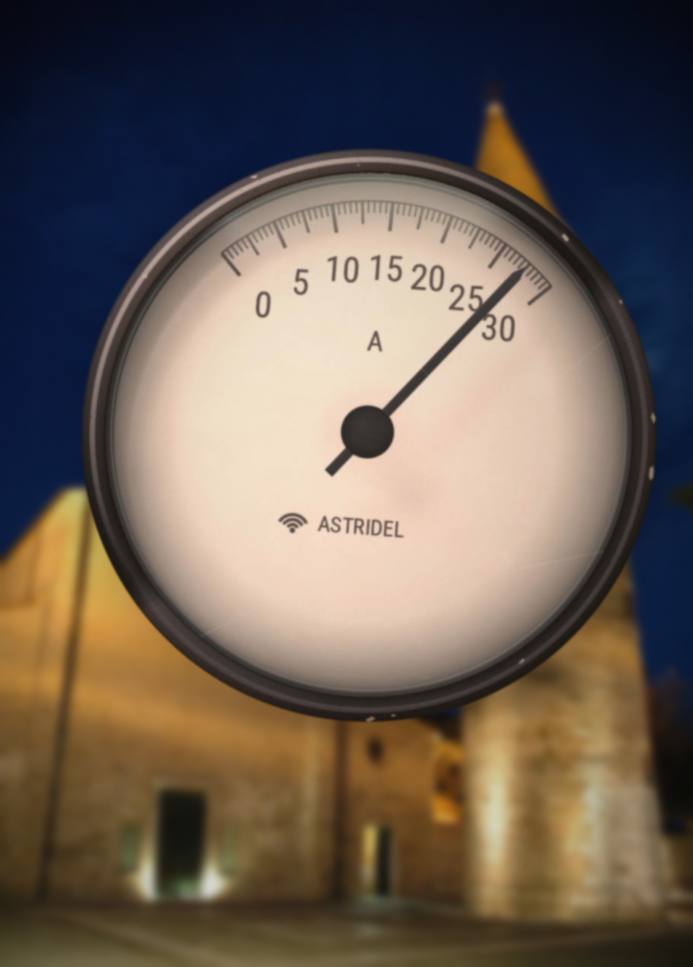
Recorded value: A 27.5
